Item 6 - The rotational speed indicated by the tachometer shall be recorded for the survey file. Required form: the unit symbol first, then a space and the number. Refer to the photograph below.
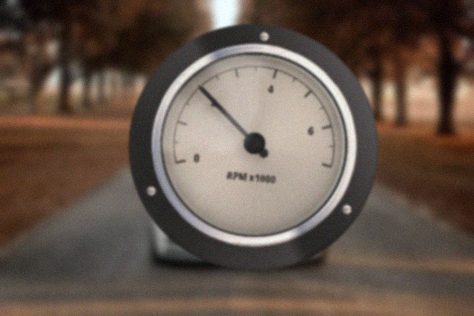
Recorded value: rpm 2000
